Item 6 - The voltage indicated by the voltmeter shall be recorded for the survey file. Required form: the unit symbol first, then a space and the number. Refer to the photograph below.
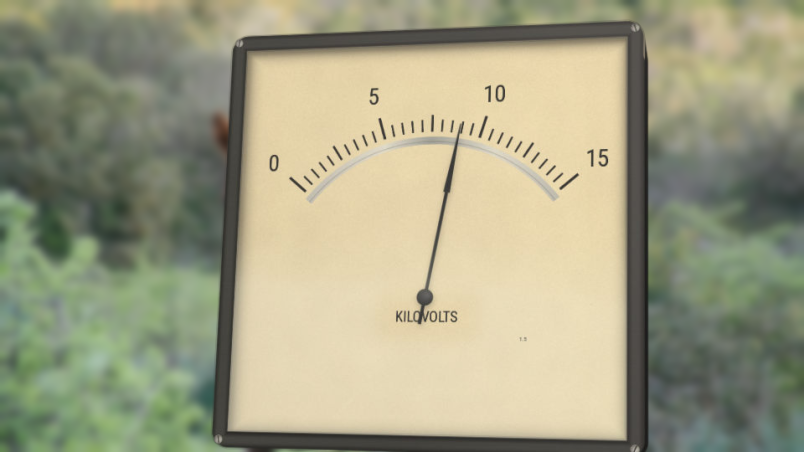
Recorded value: kV 9
